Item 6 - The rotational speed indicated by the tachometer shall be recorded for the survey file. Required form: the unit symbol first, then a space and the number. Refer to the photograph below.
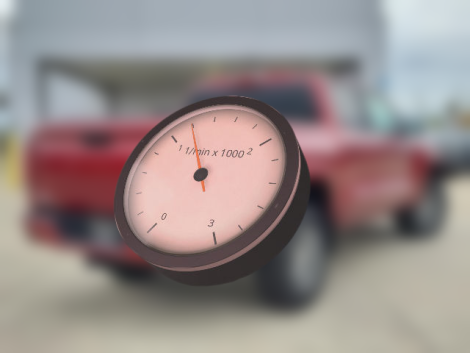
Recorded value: rpm 1200
